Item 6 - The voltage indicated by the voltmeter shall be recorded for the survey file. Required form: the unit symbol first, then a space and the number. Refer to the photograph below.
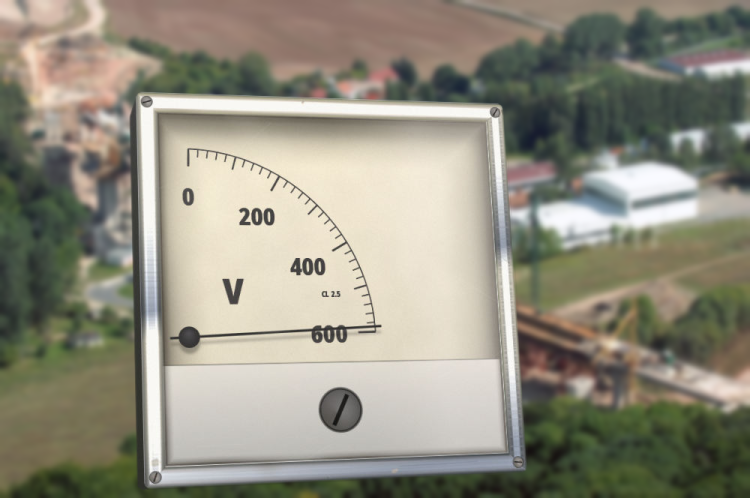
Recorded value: V 590
